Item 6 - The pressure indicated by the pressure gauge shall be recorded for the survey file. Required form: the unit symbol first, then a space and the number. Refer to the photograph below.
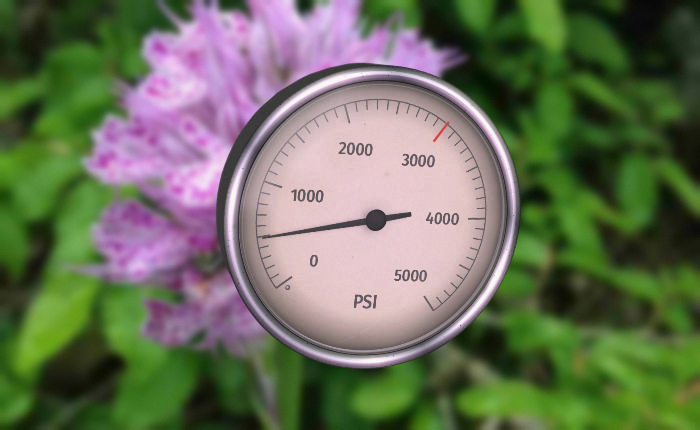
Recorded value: psi 500
